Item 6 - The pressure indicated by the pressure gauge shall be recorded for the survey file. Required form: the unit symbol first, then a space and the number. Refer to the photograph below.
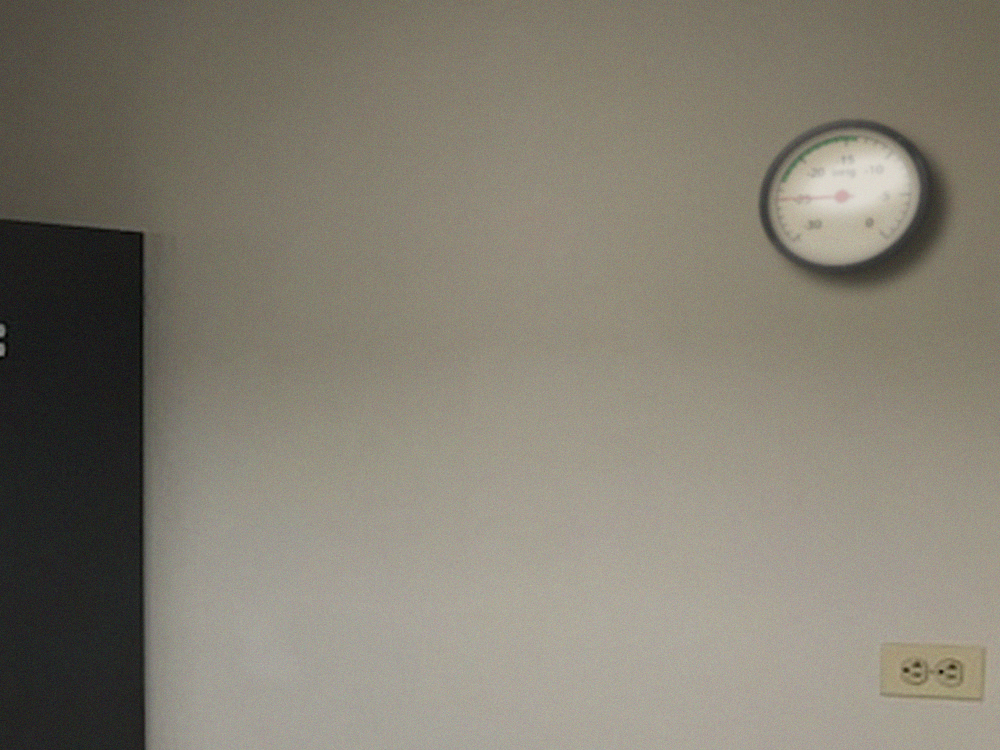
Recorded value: inHg -25
